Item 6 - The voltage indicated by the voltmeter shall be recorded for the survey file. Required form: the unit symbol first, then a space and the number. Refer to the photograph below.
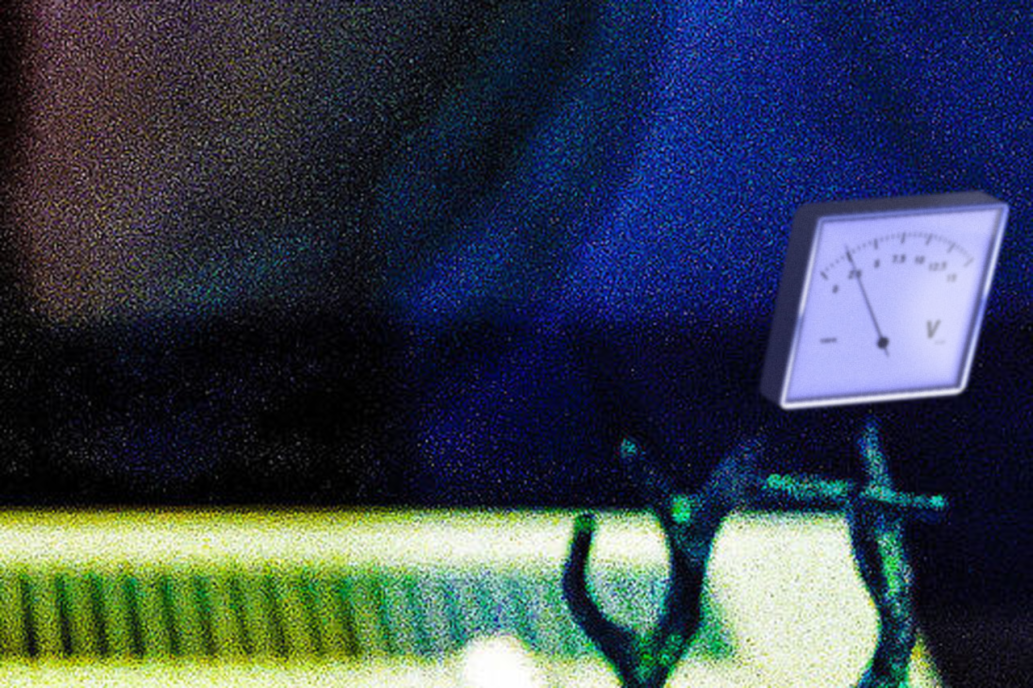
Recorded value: V 2.5
